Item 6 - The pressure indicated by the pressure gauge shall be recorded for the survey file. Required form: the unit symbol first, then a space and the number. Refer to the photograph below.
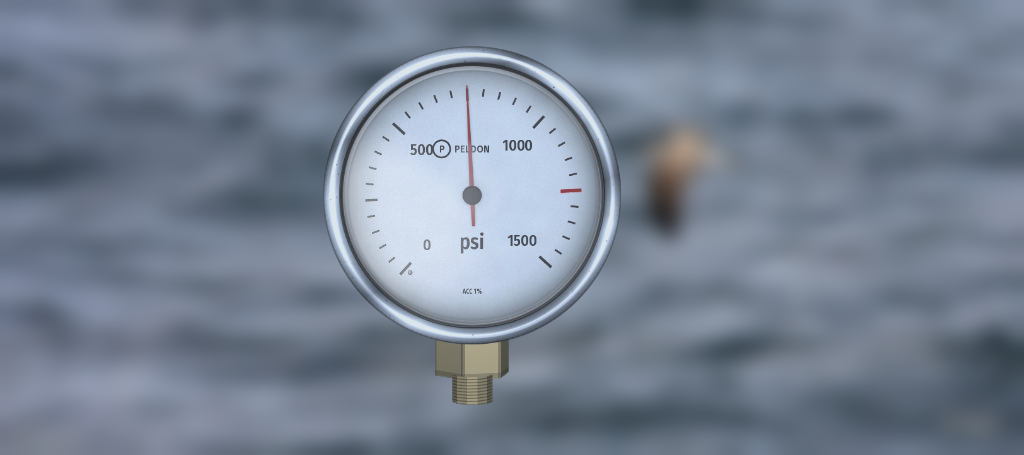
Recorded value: psi 750
